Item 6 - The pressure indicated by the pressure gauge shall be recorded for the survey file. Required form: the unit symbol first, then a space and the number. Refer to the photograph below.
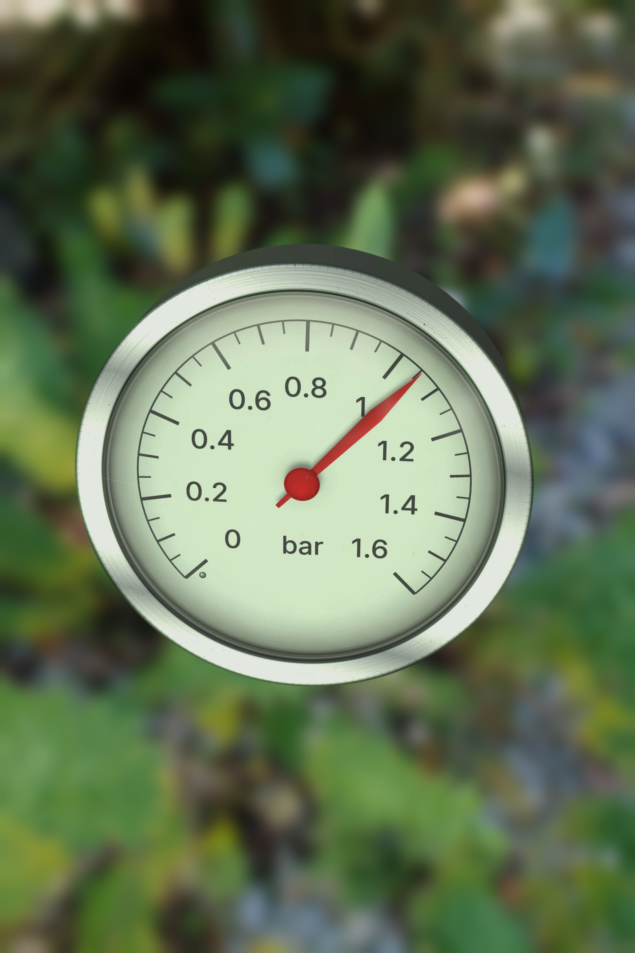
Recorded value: bar 1.05
